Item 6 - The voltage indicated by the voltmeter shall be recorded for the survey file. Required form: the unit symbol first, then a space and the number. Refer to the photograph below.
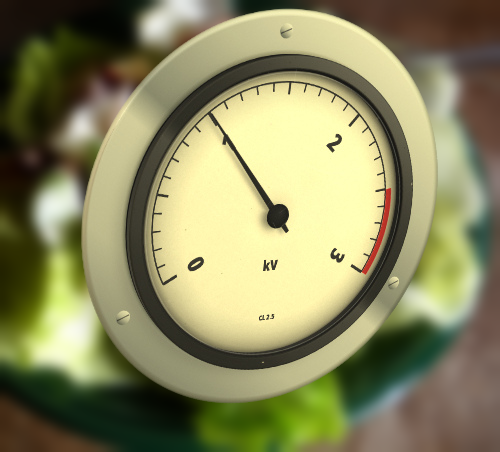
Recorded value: kV 1
